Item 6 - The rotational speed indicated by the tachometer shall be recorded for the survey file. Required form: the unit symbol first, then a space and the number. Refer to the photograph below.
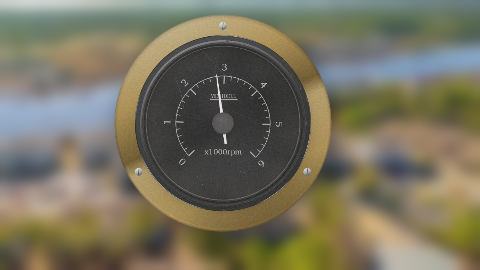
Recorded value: rpm 2800
